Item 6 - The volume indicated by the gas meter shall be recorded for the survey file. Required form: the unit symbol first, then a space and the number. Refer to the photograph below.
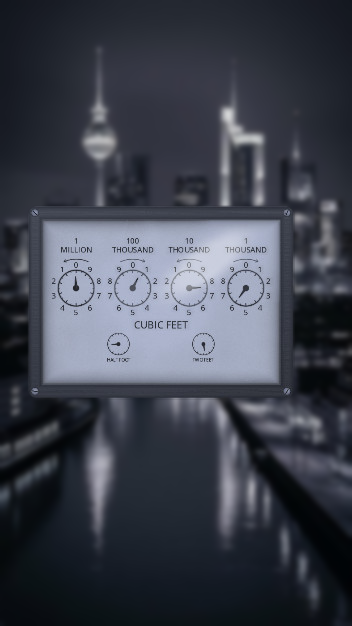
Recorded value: ft³ 7600
